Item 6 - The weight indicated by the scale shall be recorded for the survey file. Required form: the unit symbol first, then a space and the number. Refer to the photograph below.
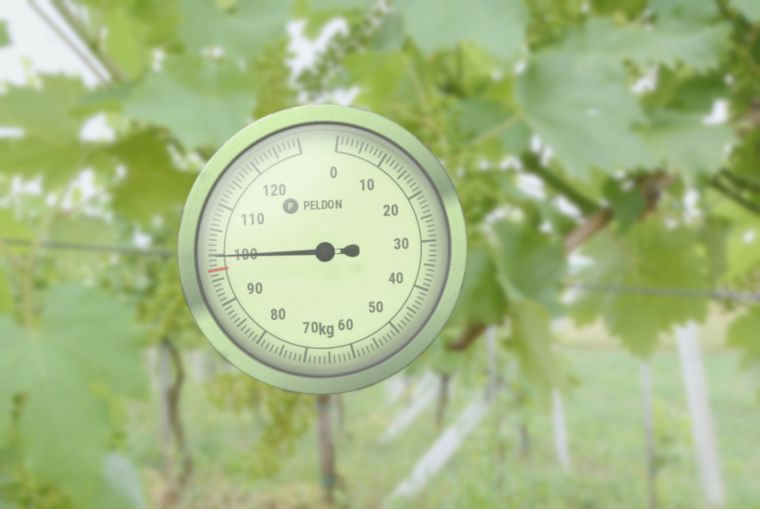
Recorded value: kg 100
